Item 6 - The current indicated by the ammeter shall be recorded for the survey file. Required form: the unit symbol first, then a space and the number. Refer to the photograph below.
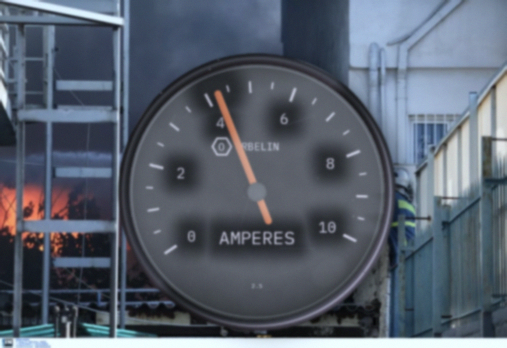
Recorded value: A 4.25
